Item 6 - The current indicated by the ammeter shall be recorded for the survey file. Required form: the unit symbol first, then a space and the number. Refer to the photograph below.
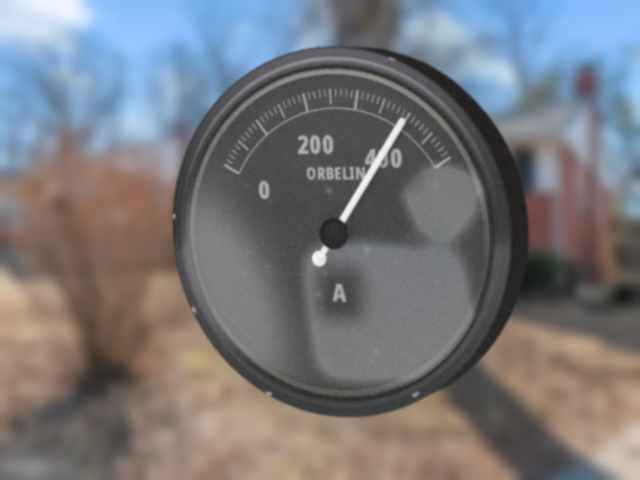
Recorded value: A 400
